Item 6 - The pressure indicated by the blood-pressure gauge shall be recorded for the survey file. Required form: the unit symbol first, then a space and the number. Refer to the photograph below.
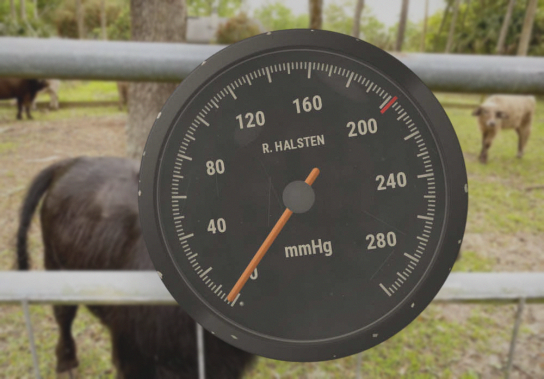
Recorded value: mmHg 2
